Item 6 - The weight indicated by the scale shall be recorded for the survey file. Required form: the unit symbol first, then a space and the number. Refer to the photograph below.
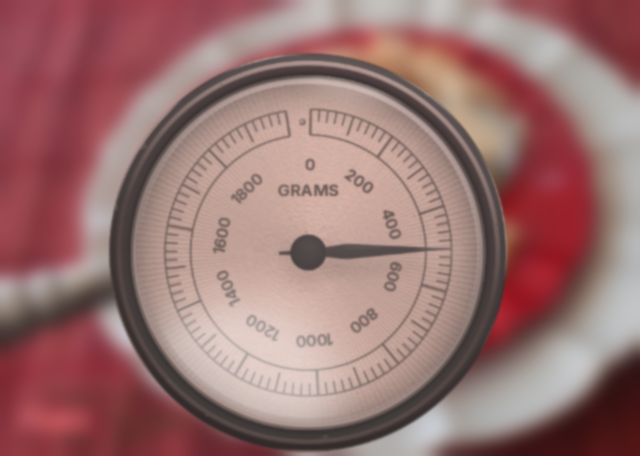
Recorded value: g 500
